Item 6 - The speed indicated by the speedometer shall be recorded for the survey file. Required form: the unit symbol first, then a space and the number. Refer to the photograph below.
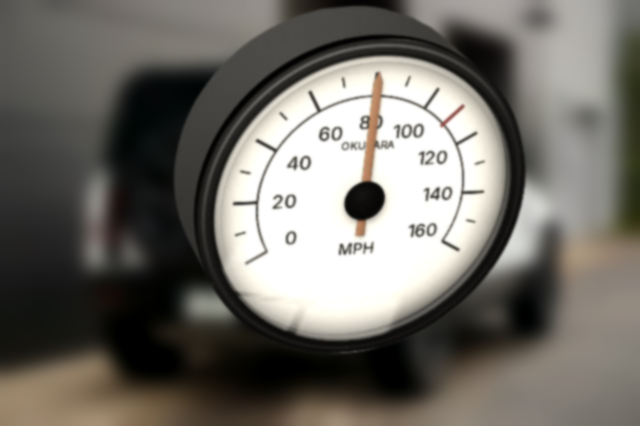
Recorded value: mph 80
